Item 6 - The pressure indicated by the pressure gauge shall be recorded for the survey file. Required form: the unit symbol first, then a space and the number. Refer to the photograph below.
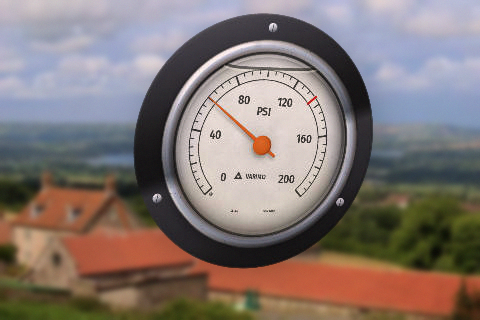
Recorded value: psi 60
